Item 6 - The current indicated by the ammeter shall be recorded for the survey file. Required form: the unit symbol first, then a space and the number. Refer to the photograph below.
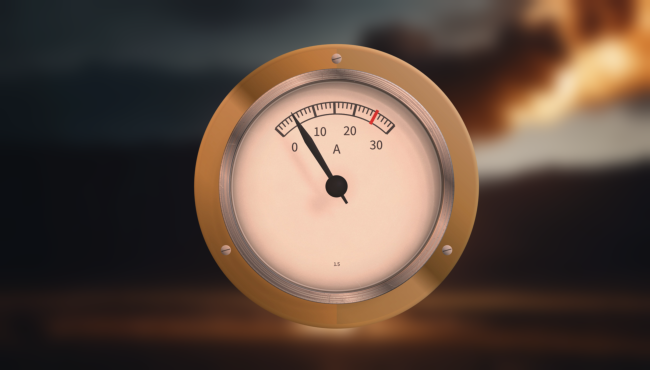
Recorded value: A 5
